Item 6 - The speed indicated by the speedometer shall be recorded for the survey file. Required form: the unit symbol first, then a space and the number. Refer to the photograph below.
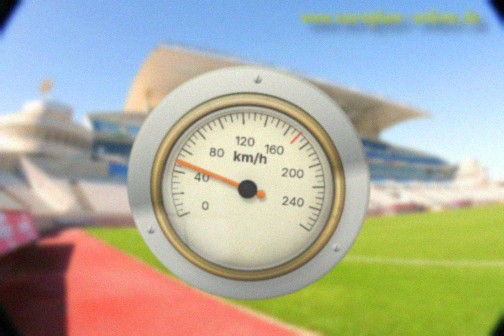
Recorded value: km/h 50
